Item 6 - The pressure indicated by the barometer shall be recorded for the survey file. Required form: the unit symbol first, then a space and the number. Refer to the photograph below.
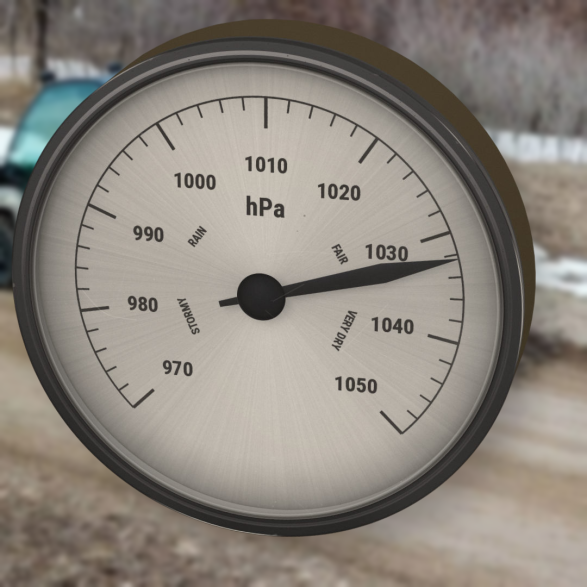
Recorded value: hPa 1032
